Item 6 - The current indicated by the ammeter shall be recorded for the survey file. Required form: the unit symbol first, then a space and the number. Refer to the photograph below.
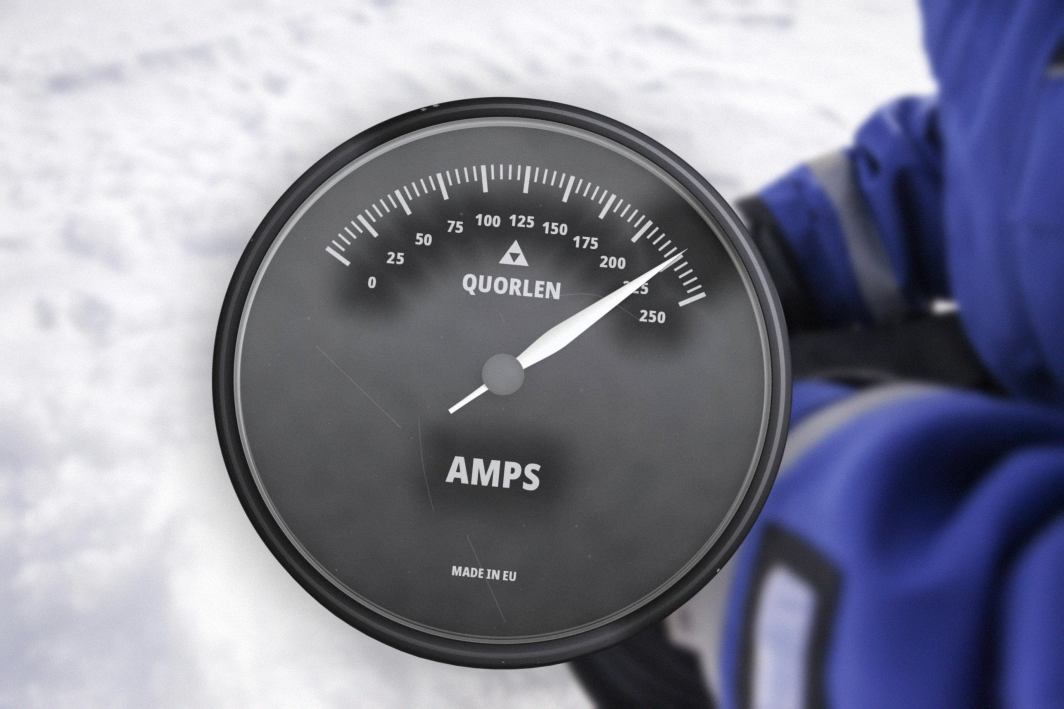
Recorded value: A 225
